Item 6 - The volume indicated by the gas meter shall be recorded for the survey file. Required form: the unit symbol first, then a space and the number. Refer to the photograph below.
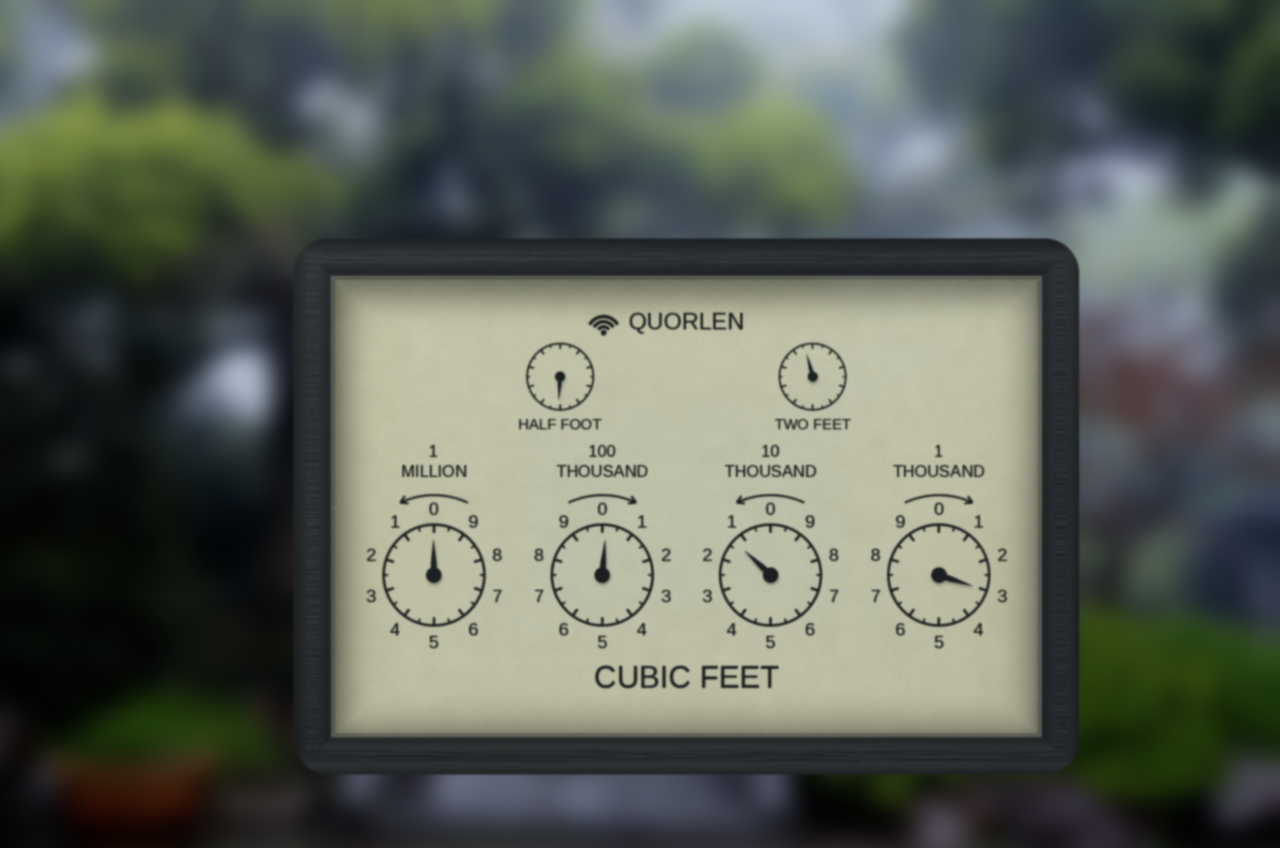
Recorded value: ft³ 1300
